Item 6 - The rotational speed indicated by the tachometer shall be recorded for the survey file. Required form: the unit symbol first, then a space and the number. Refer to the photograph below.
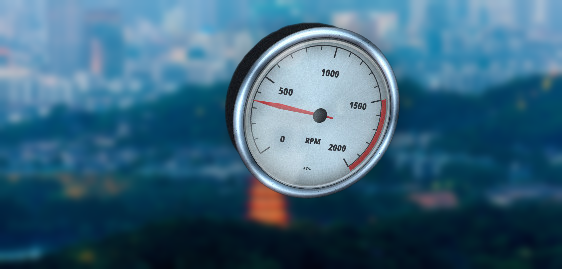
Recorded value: rpm 350
